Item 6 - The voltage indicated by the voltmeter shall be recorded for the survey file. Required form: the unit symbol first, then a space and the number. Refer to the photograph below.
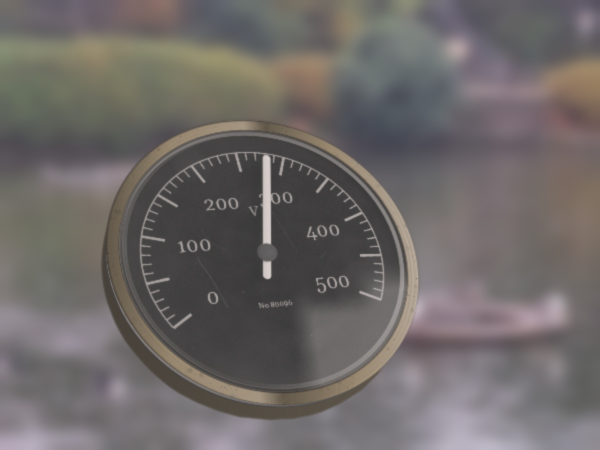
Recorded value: V 280
